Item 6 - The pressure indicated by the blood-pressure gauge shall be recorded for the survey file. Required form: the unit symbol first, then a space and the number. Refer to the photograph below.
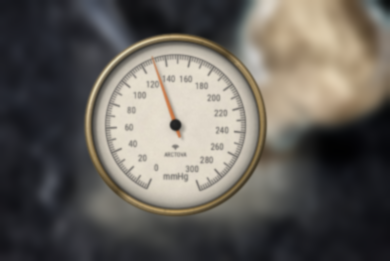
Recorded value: mmHg 130
